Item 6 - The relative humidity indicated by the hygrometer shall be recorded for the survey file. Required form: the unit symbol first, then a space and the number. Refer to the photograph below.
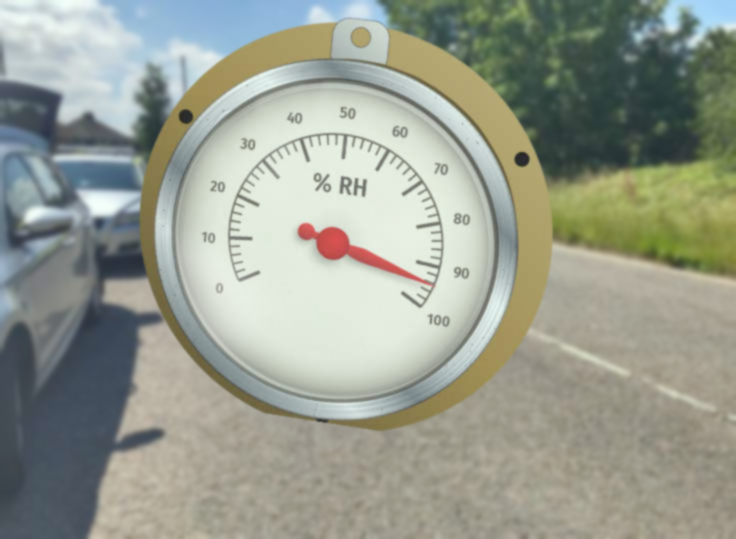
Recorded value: % 94
